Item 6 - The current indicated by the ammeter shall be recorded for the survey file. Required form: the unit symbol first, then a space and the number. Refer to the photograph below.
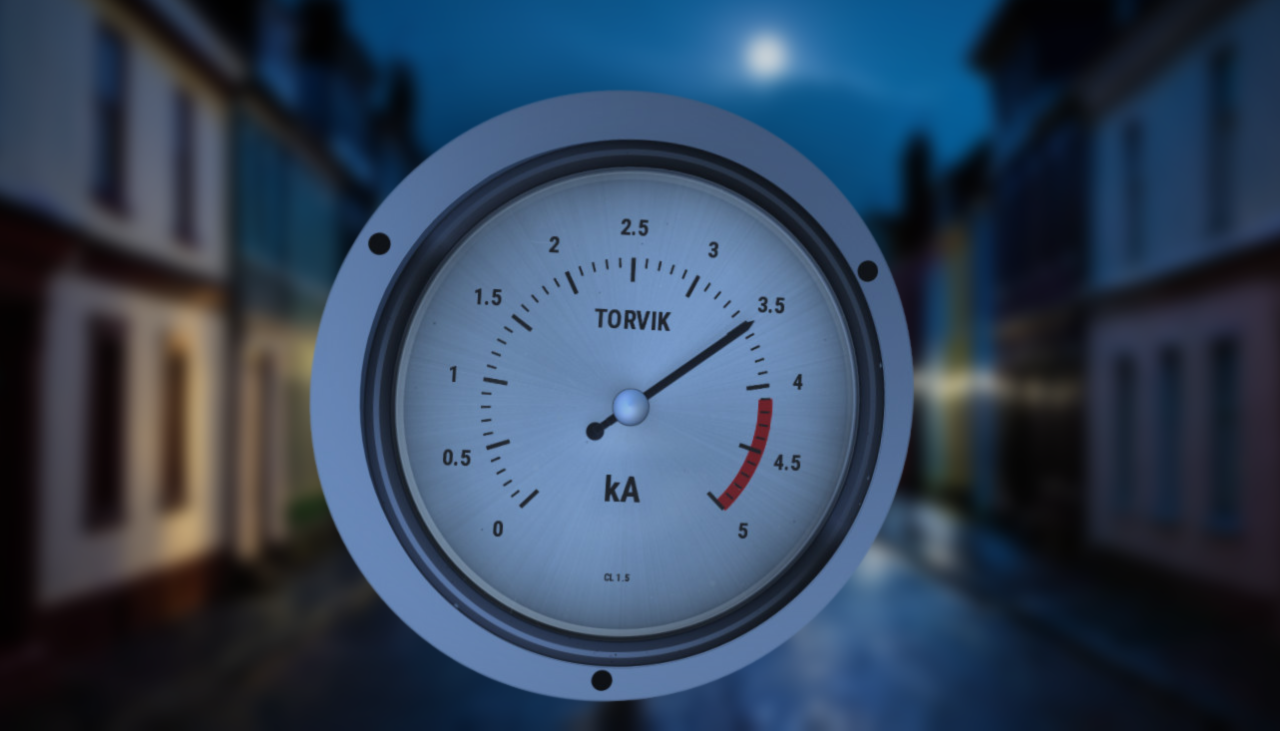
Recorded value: kA 3.5
